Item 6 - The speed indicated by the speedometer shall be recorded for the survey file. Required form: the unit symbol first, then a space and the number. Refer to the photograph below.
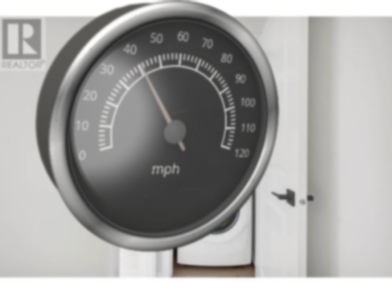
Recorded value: mph 40
